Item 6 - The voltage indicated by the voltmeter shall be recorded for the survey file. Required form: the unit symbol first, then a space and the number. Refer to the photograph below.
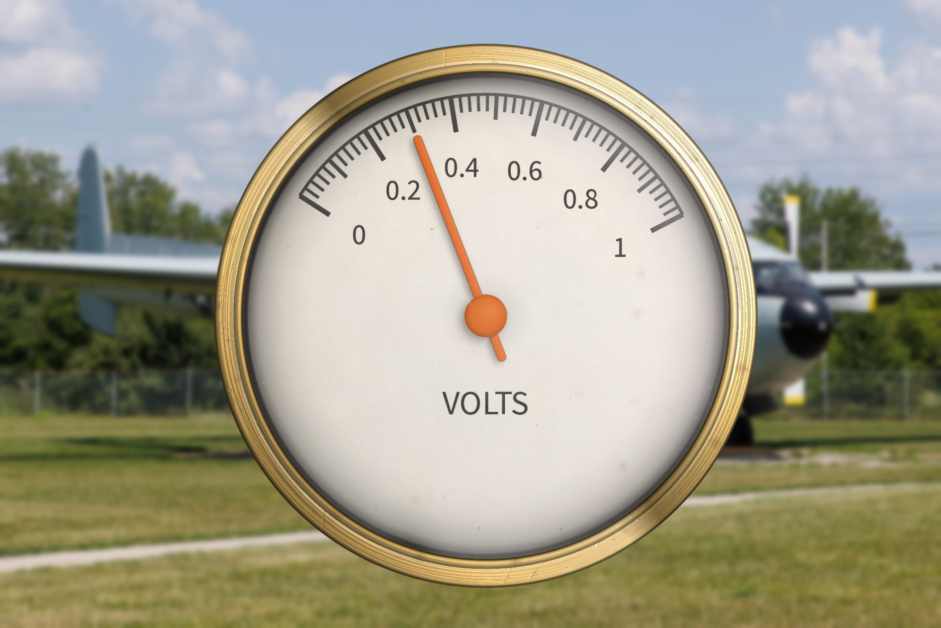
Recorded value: V 0.3
